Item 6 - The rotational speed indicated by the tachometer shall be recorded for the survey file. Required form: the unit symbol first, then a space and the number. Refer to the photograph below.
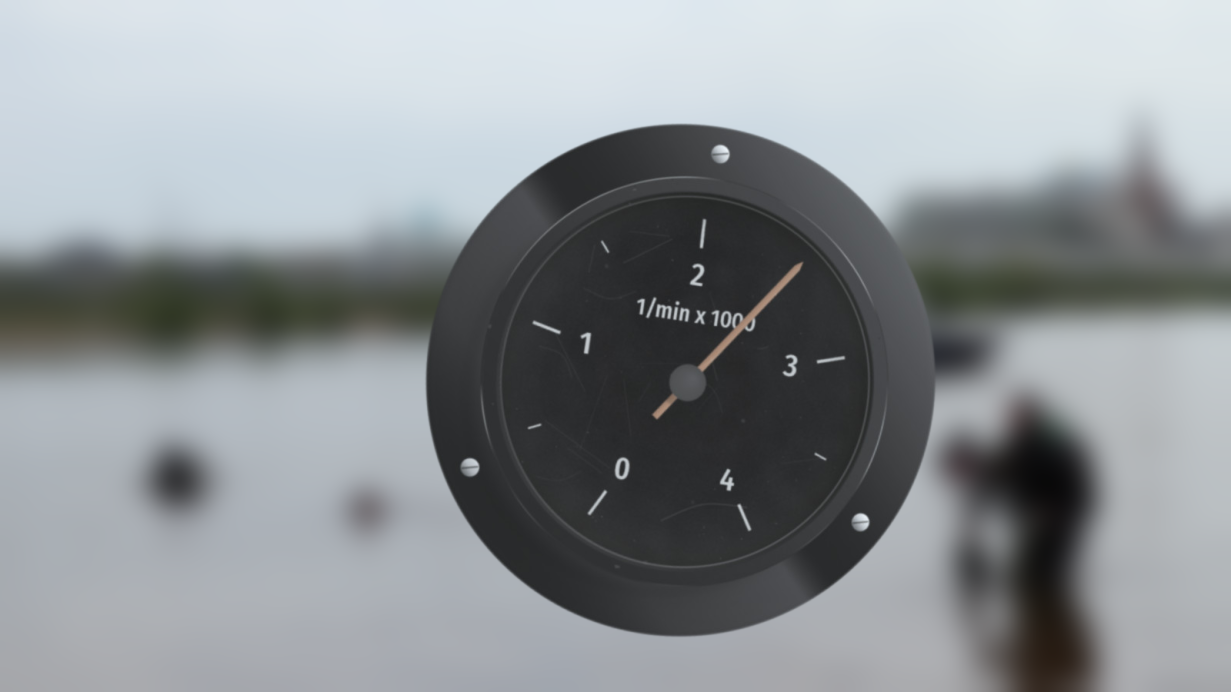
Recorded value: rpm 2500
